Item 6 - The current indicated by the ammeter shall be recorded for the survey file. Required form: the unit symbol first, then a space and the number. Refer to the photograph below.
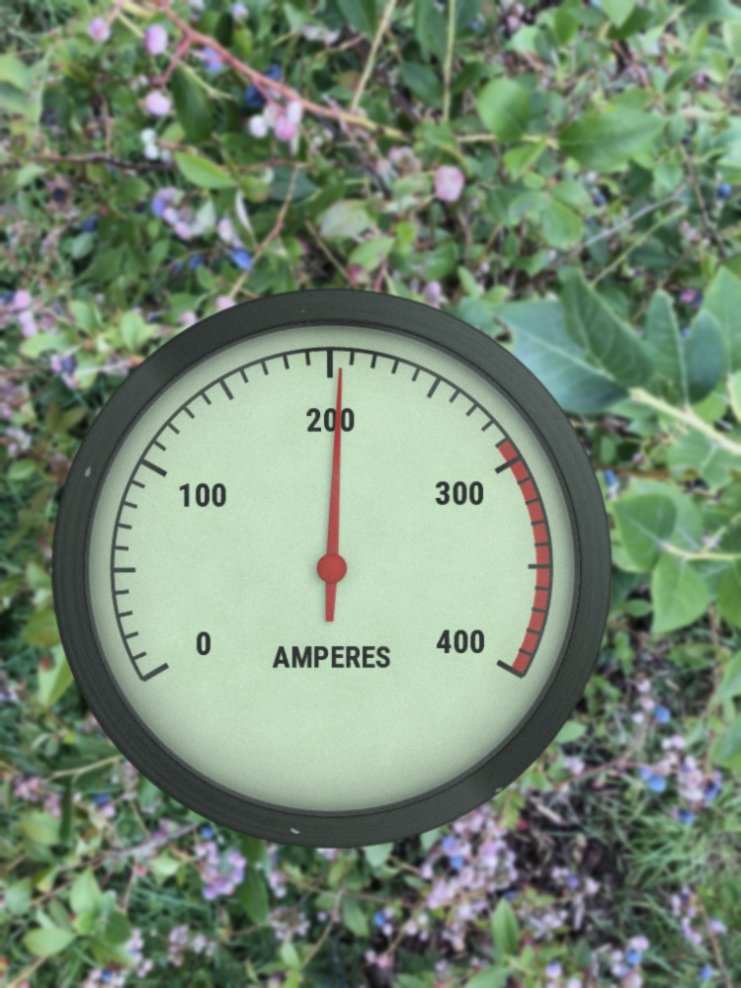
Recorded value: A 205
